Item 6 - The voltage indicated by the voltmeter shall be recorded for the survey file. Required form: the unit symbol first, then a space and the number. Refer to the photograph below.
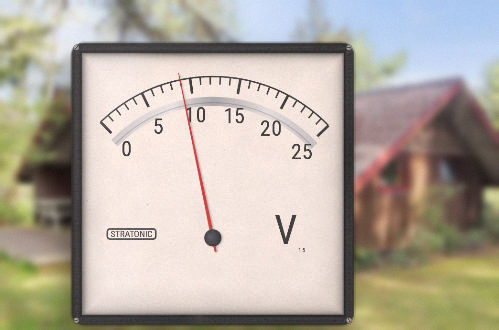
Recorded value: V 9
